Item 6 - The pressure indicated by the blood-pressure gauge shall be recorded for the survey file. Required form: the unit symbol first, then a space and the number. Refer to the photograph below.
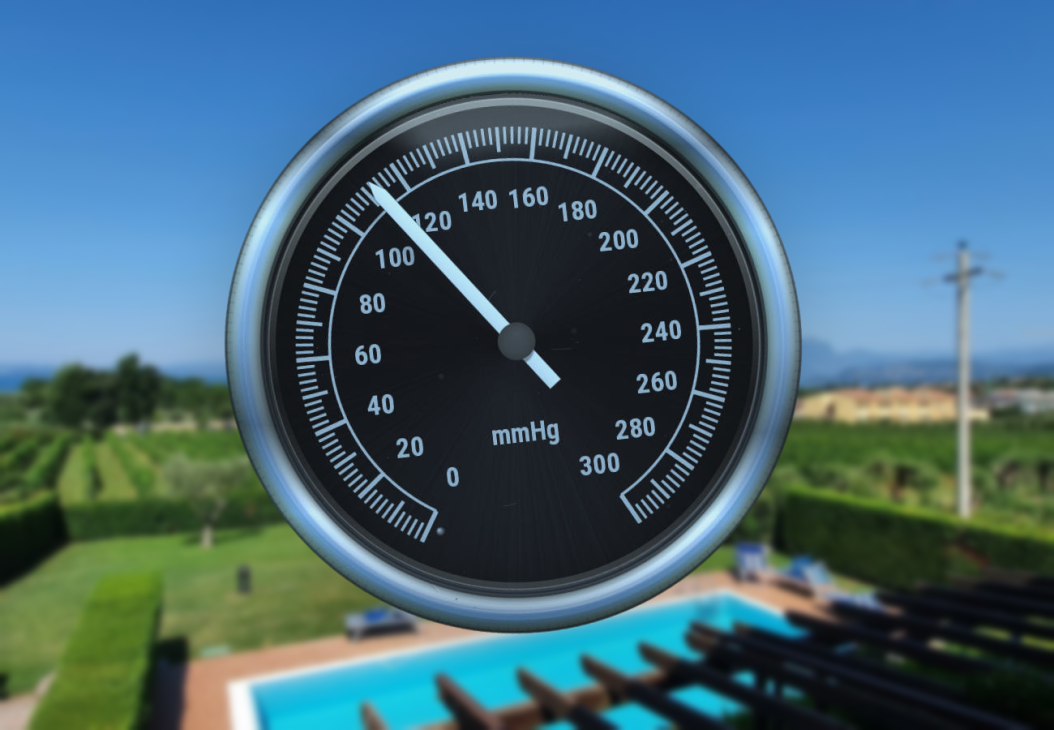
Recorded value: mmHg 112
